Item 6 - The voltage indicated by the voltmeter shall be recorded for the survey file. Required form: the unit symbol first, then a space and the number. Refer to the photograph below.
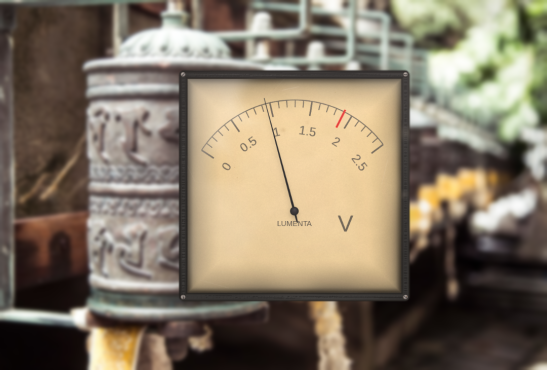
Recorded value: V 0.95
